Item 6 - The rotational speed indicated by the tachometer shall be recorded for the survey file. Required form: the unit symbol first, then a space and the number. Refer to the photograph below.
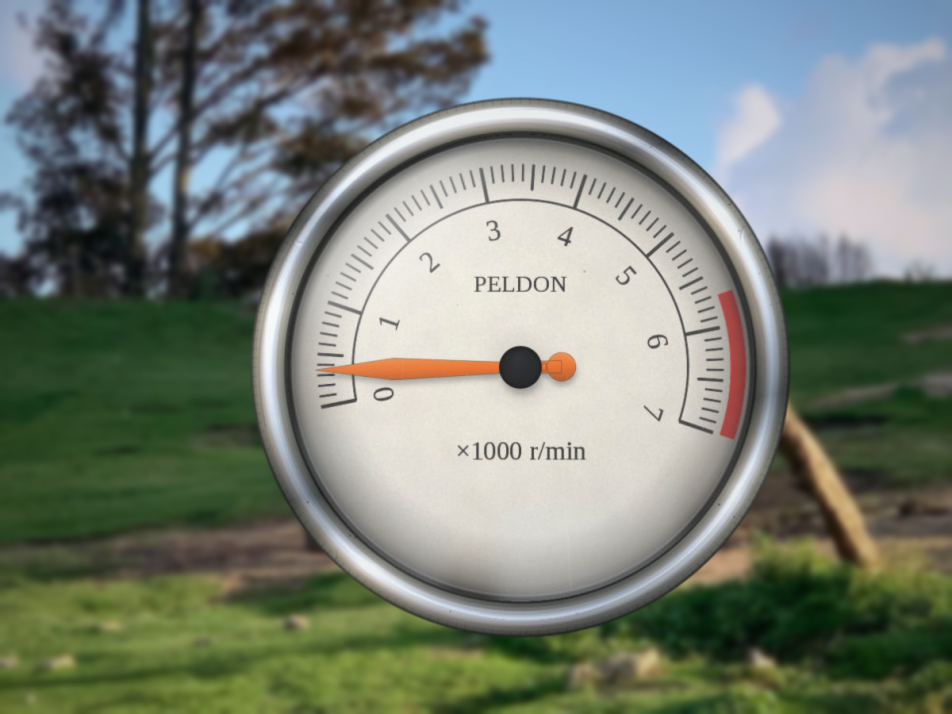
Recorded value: rpm 350
